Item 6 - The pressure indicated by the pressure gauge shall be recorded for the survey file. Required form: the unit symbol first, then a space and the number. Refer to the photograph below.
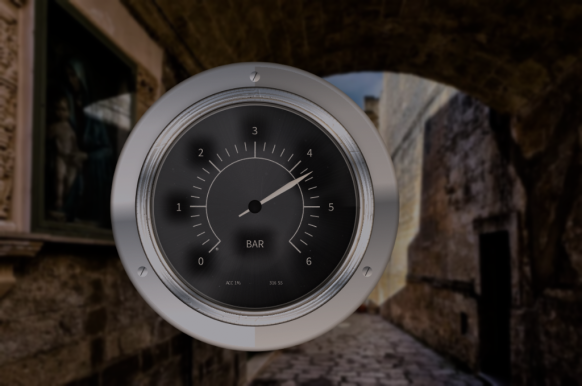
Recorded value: bar 4.3
